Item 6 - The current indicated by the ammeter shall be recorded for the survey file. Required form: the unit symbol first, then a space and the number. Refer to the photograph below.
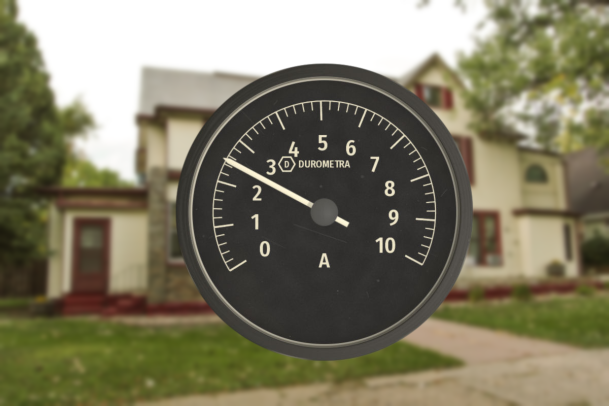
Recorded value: A 2.5
